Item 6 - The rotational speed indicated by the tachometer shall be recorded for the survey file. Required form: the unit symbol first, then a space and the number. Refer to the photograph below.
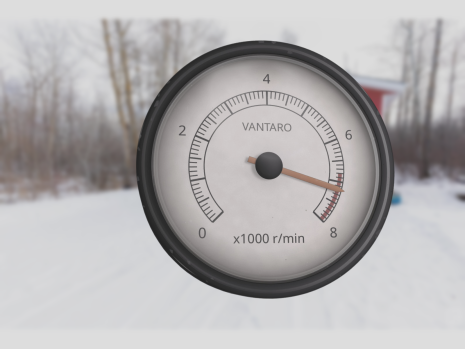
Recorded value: rpm 7200
